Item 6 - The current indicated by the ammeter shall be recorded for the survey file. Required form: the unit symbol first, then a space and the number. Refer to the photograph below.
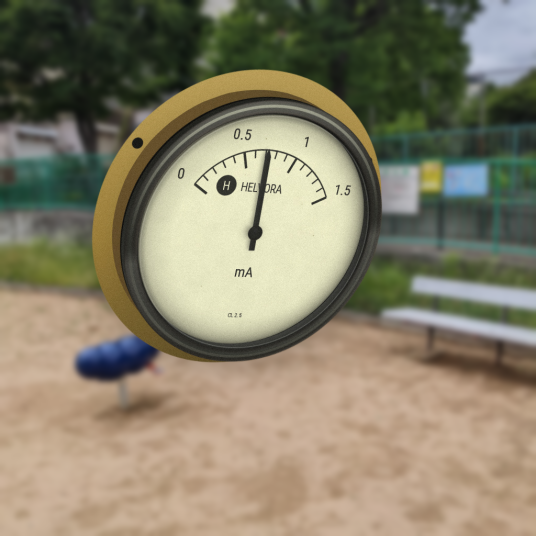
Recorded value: mA 0.7
